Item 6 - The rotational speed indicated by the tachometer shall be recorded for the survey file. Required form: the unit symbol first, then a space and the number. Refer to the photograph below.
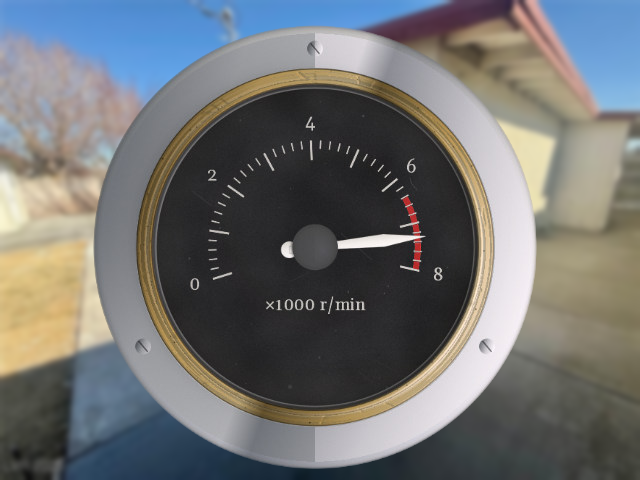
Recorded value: rpm 7300
